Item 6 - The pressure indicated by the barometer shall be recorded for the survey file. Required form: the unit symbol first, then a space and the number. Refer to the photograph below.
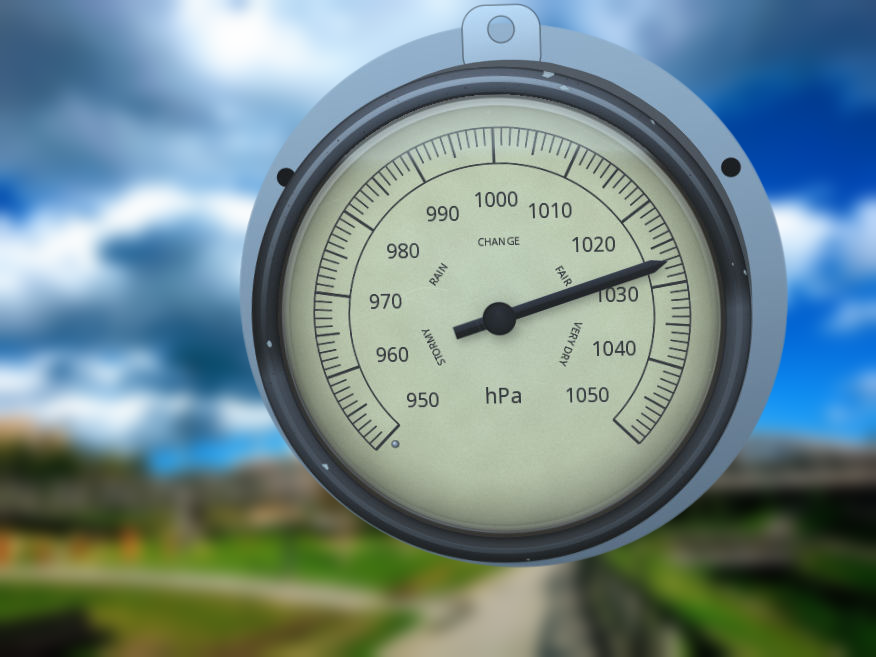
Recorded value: hPa 1027
